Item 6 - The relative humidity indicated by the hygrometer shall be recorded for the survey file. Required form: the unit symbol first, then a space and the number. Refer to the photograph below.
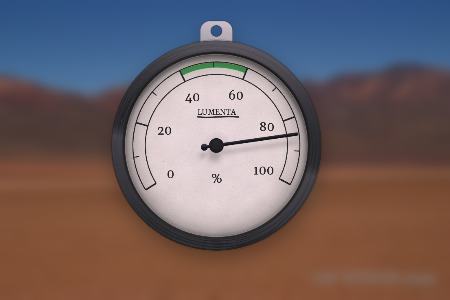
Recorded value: % 85
